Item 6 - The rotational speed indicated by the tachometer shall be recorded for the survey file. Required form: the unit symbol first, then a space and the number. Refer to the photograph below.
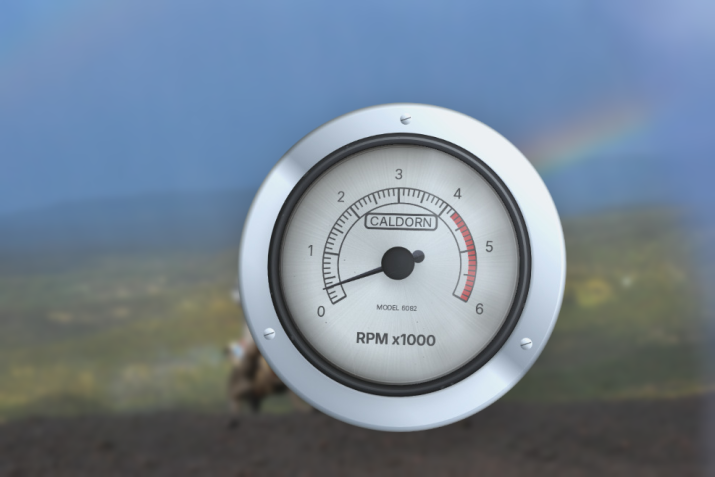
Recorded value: rpm 300
